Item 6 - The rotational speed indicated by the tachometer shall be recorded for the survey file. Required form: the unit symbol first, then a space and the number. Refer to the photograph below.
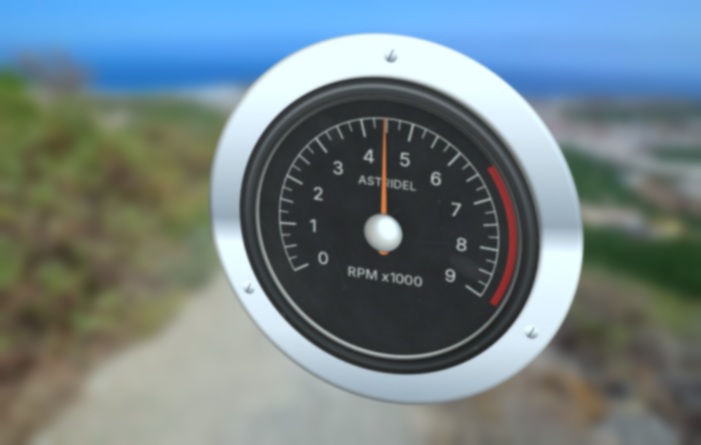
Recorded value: rpm 4500
